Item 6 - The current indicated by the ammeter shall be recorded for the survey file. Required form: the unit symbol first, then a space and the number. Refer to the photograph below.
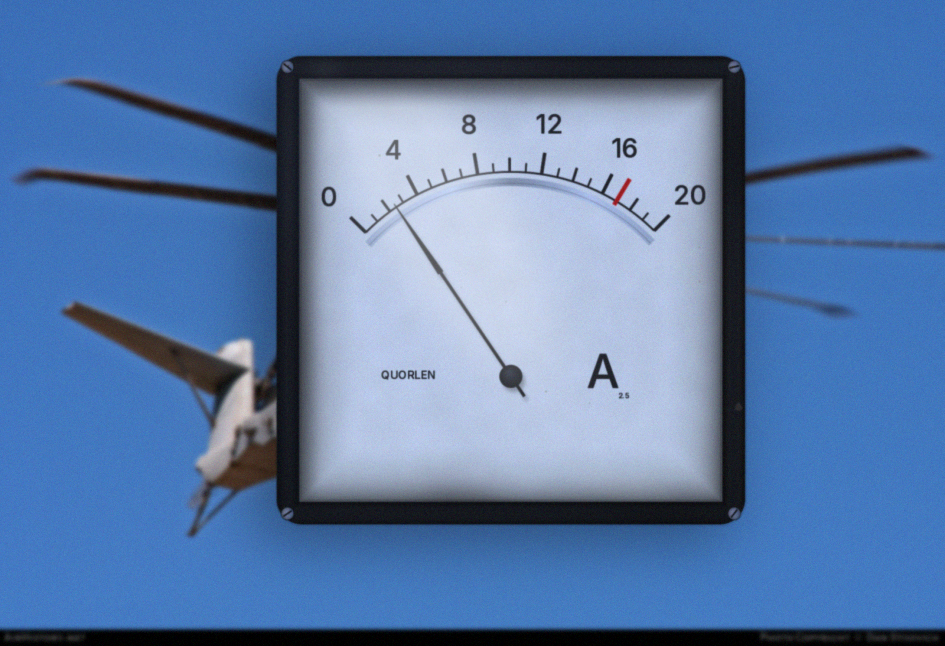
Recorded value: A 2.5
